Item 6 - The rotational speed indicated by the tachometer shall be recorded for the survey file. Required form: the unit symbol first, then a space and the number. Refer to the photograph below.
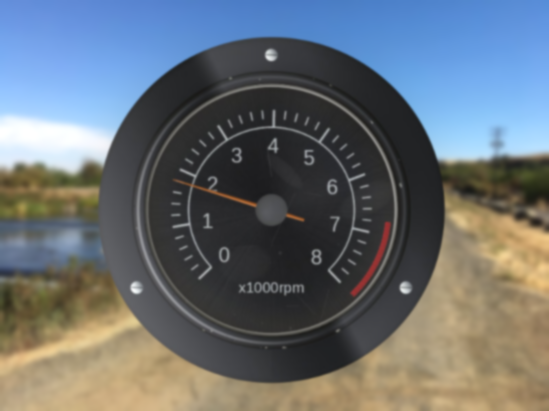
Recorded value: rpm 1800
